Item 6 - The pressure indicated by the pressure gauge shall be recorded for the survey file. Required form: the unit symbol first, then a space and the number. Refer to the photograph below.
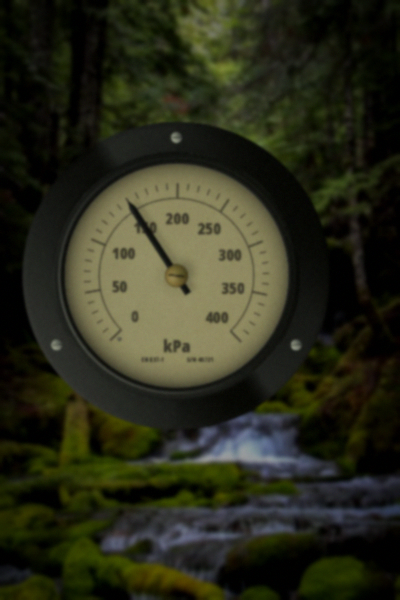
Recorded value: kPa 150
